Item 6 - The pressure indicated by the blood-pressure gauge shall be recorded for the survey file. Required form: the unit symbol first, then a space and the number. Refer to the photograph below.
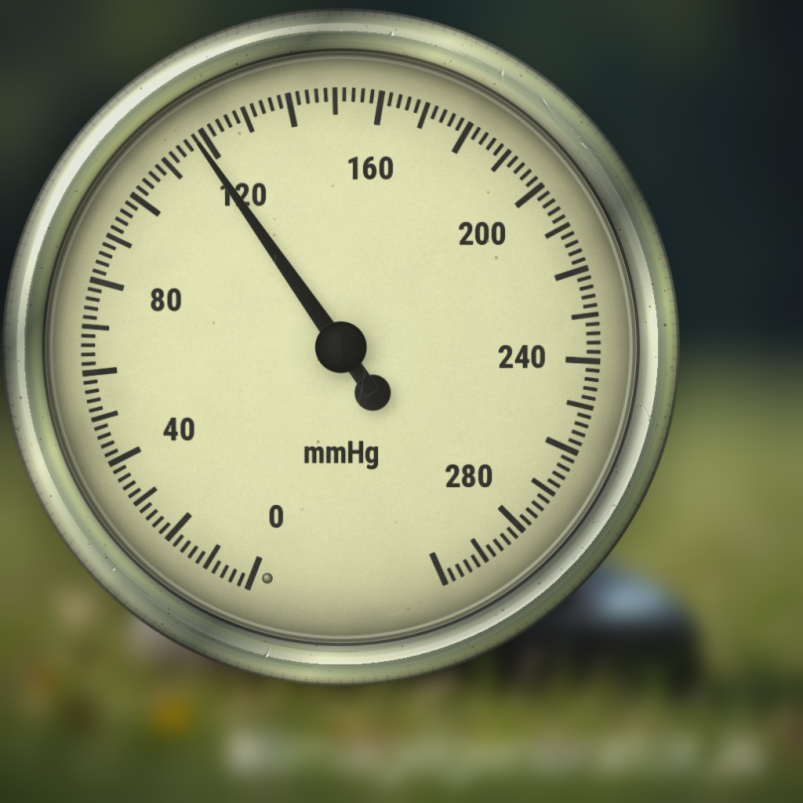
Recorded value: mmHg 118
